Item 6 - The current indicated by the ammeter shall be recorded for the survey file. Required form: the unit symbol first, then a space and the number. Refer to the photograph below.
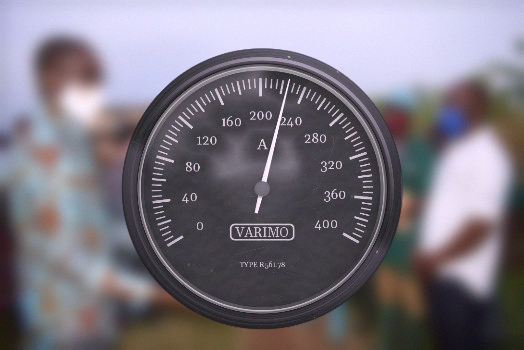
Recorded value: A 225
